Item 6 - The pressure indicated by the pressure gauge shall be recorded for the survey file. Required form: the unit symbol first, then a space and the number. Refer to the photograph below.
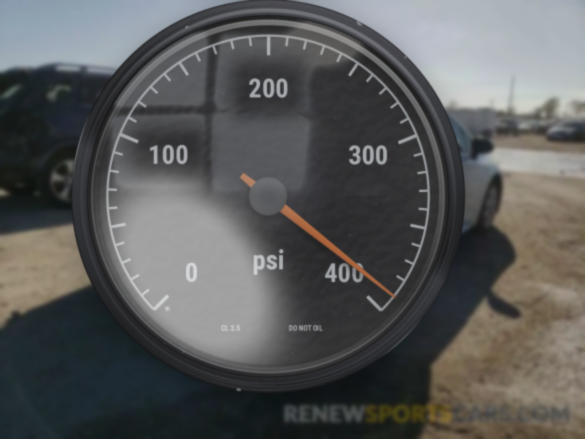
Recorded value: psi 390
